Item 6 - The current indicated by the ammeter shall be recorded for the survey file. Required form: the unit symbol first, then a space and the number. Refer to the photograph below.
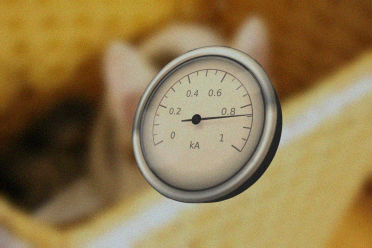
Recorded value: kA 0.85
